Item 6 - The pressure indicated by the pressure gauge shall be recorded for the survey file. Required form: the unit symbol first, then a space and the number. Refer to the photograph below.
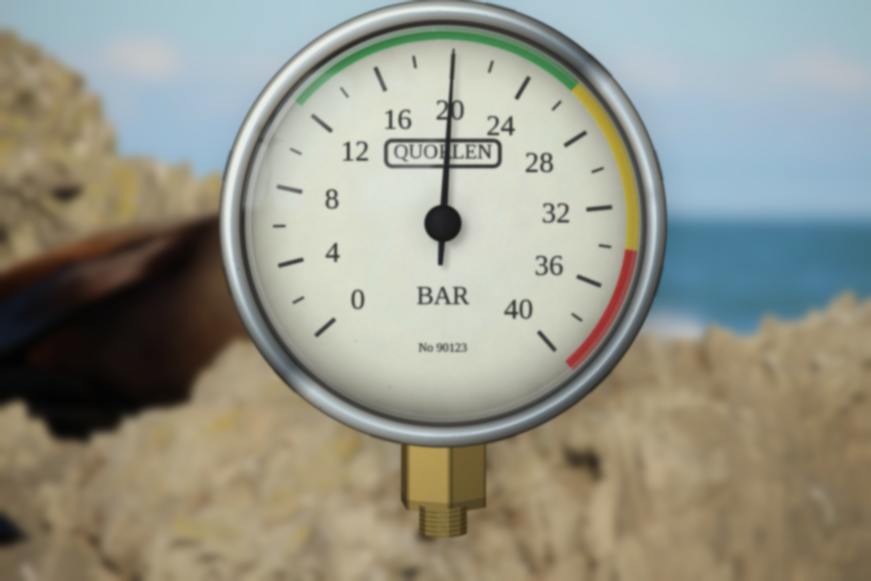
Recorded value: bar 20
